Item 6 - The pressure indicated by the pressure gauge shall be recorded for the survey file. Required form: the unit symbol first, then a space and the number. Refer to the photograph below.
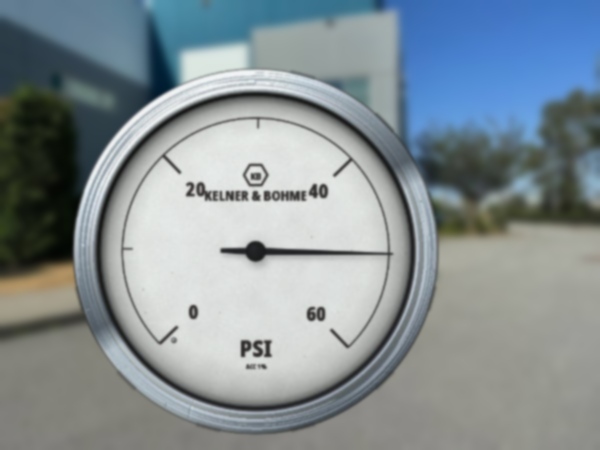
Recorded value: psi 50
